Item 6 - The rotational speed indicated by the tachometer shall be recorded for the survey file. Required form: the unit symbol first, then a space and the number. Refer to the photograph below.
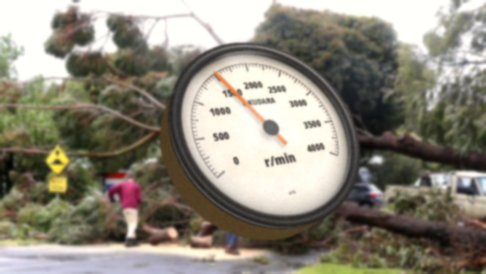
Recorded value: rpm 1500
